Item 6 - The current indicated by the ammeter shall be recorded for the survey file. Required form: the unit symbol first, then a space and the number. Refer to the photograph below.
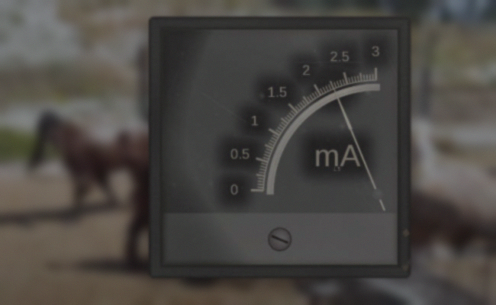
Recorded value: mA 2.25
